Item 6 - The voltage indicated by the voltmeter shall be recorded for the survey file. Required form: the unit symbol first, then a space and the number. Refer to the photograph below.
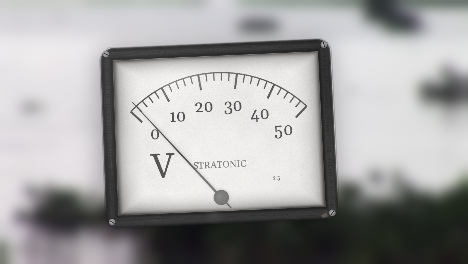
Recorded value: V 2
